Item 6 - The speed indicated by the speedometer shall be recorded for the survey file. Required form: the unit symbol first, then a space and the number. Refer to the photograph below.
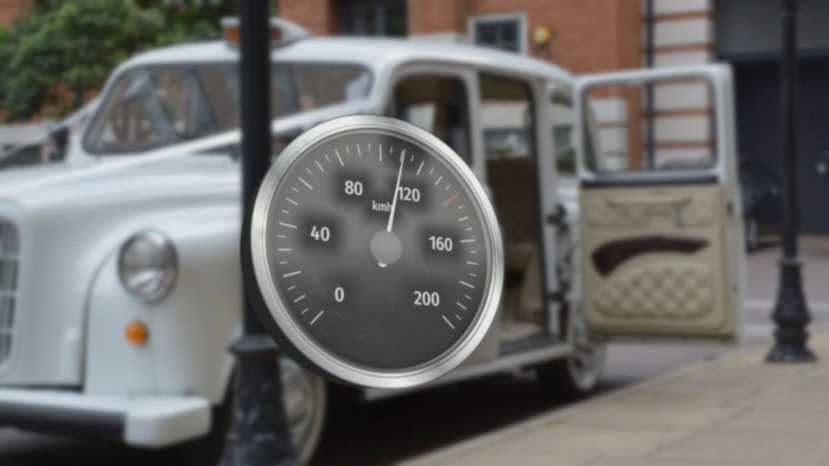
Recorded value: km/h 110
